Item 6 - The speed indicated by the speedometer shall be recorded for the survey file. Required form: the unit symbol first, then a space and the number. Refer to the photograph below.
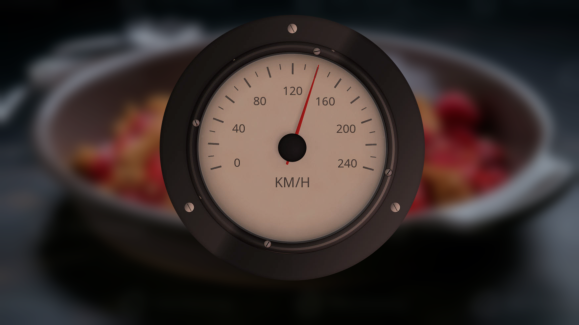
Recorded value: km/h 140
